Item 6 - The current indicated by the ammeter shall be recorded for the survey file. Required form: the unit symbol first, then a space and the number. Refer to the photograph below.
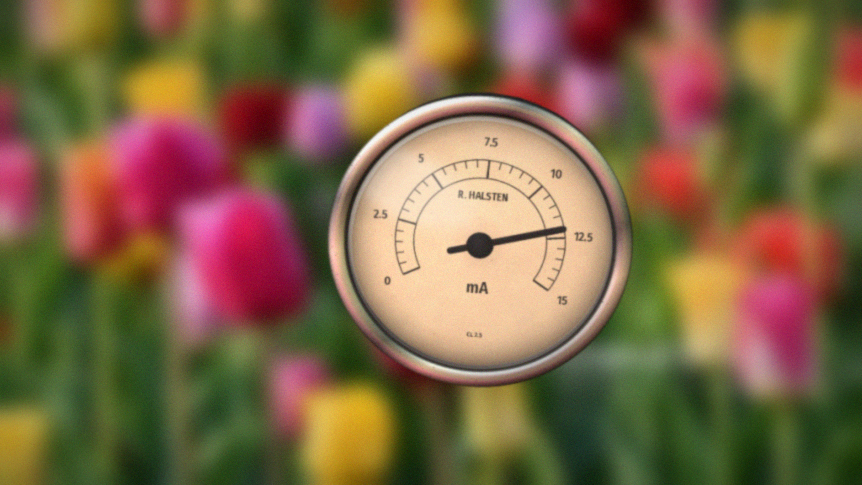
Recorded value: mA 12
